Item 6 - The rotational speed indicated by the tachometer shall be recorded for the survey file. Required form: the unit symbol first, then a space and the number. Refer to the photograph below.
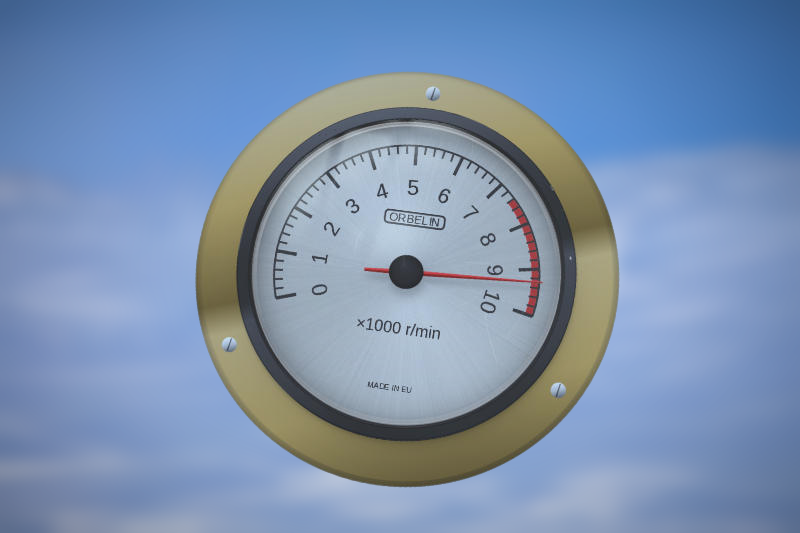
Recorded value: rpm 9300
